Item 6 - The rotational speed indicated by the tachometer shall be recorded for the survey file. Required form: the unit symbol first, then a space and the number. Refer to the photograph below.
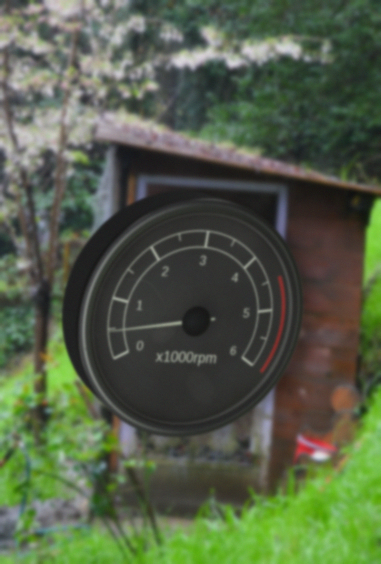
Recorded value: rpm 500
